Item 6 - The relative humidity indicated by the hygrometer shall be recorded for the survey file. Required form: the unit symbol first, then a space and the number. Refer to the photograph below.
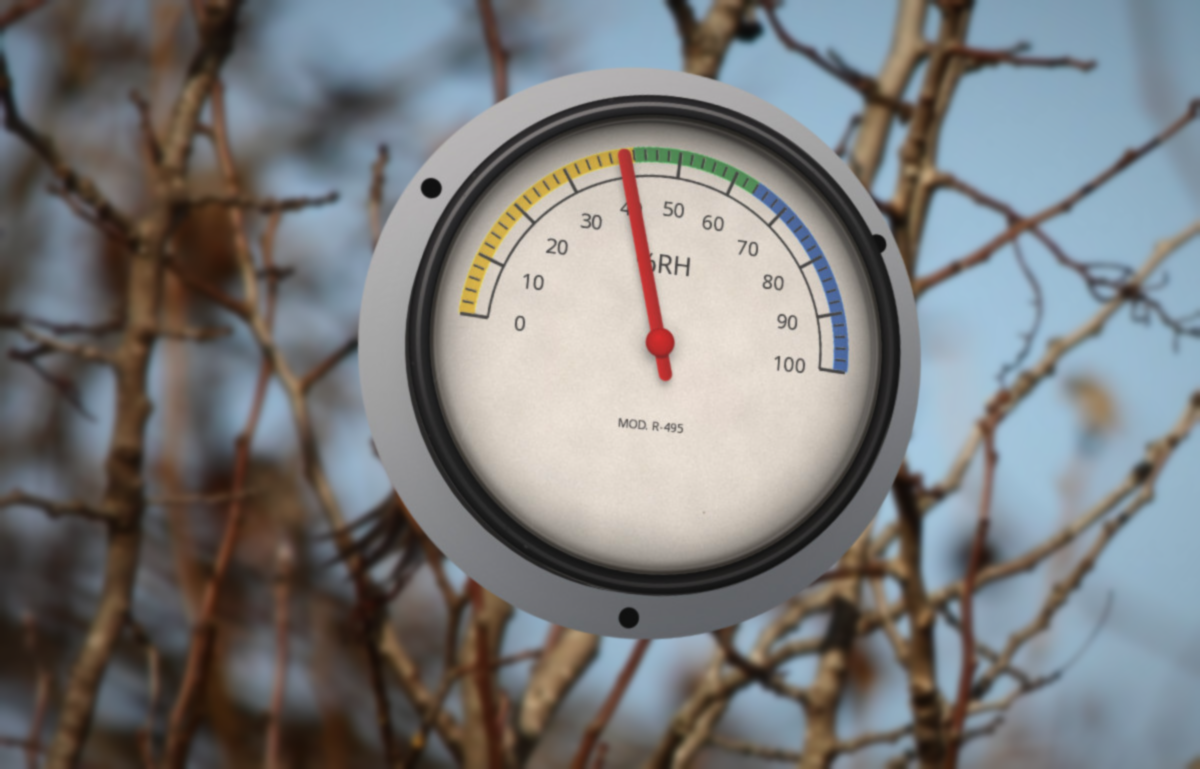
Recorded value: % 40
